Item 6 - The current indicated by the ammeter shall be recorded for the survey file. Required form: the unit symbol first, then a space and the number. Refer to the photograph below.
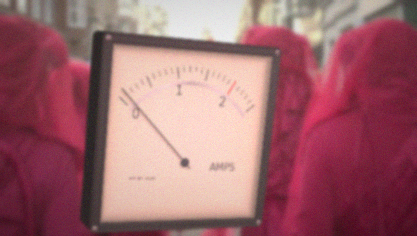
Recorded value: A 0.1
